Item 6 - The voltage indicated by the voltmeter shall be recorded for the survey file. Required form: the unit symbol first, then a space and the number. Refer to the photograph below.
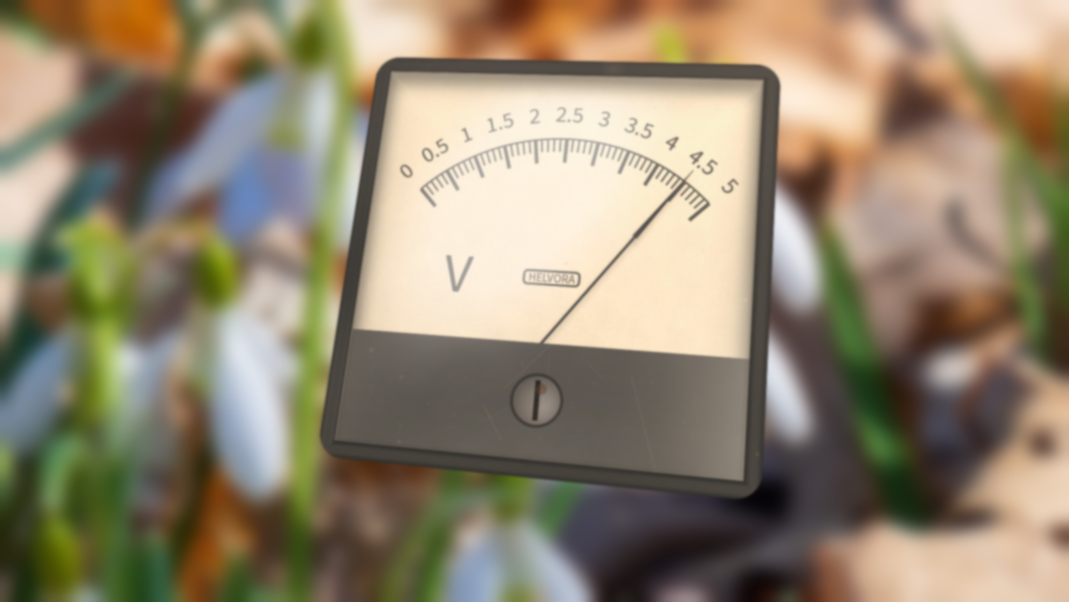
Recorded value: V 4.5
